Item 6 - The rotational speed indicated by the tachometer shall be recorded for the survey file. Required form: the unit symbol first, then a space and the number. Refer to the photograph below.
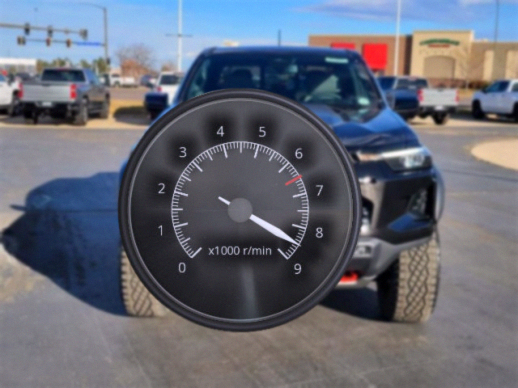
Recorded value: rpm 8500
